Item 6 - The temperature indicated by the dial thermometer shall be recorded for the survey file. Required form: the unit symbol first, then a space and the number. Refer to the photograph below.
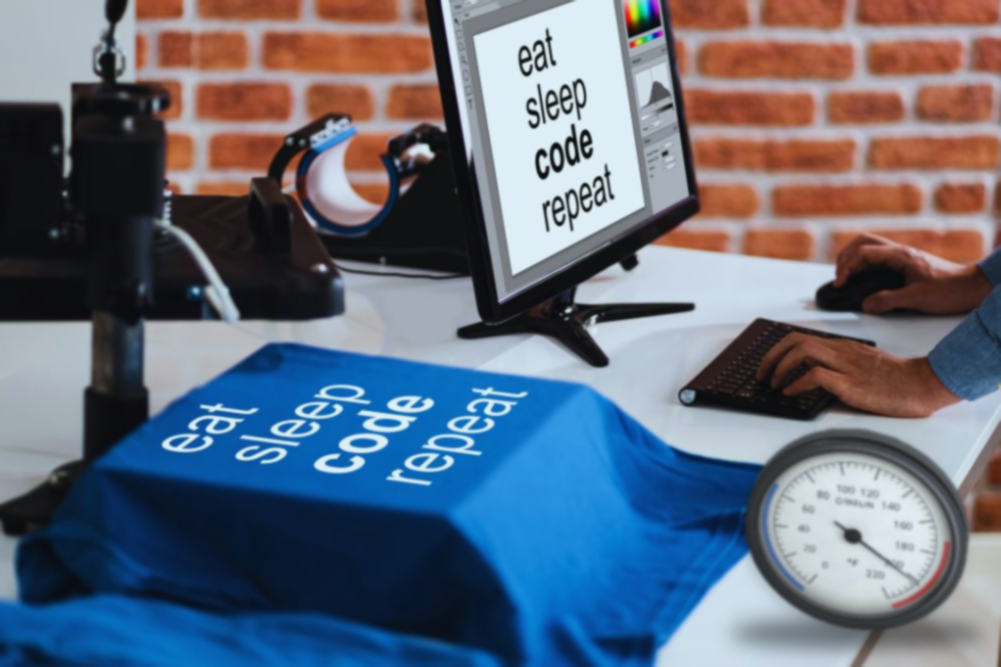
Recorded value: °F 200
